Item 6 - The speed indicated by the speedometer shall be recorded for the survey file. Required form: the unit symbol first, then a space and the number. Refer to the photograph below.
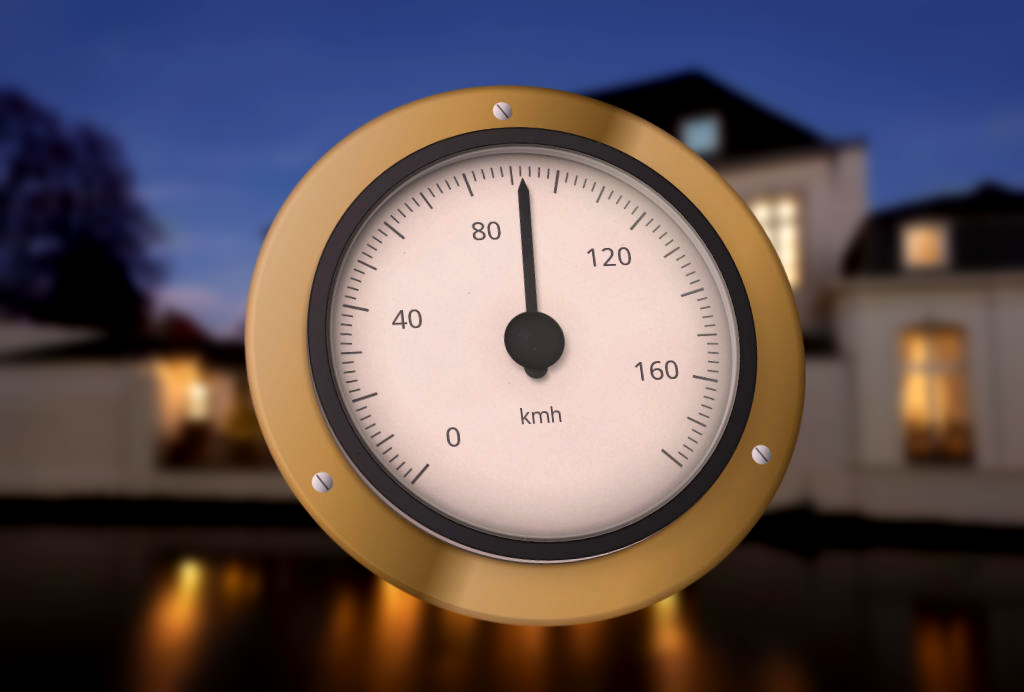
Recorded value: km/h 92
